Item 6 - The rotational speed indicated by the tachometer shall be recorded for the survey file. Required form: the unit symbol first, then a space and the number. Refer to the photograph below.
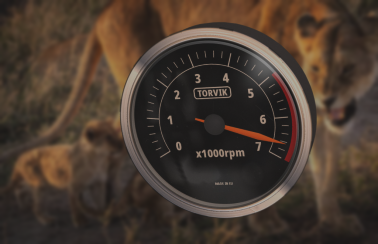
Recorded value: rpm 6600
